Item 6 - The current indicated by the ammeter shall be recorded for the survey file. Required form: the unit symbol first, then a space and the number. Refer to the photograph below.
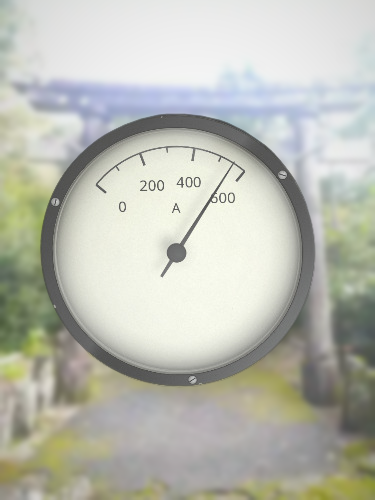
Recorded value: A 550
